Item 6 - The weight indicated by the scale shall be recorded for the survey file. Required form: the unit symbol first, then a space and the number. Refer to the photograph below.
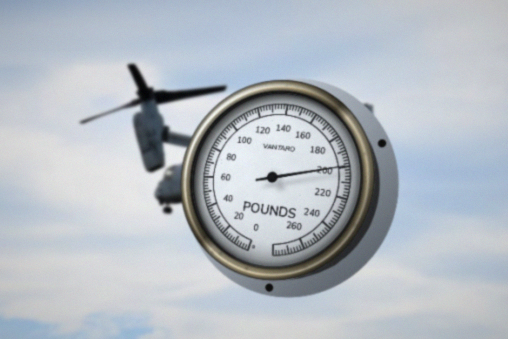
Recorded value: lb 200
